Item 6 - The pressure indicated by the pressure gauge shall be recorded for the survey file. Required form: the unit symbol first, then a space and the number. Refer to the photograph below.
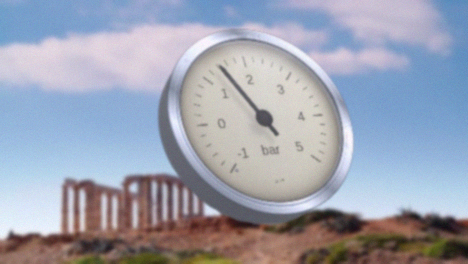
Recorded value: bar 1.4
